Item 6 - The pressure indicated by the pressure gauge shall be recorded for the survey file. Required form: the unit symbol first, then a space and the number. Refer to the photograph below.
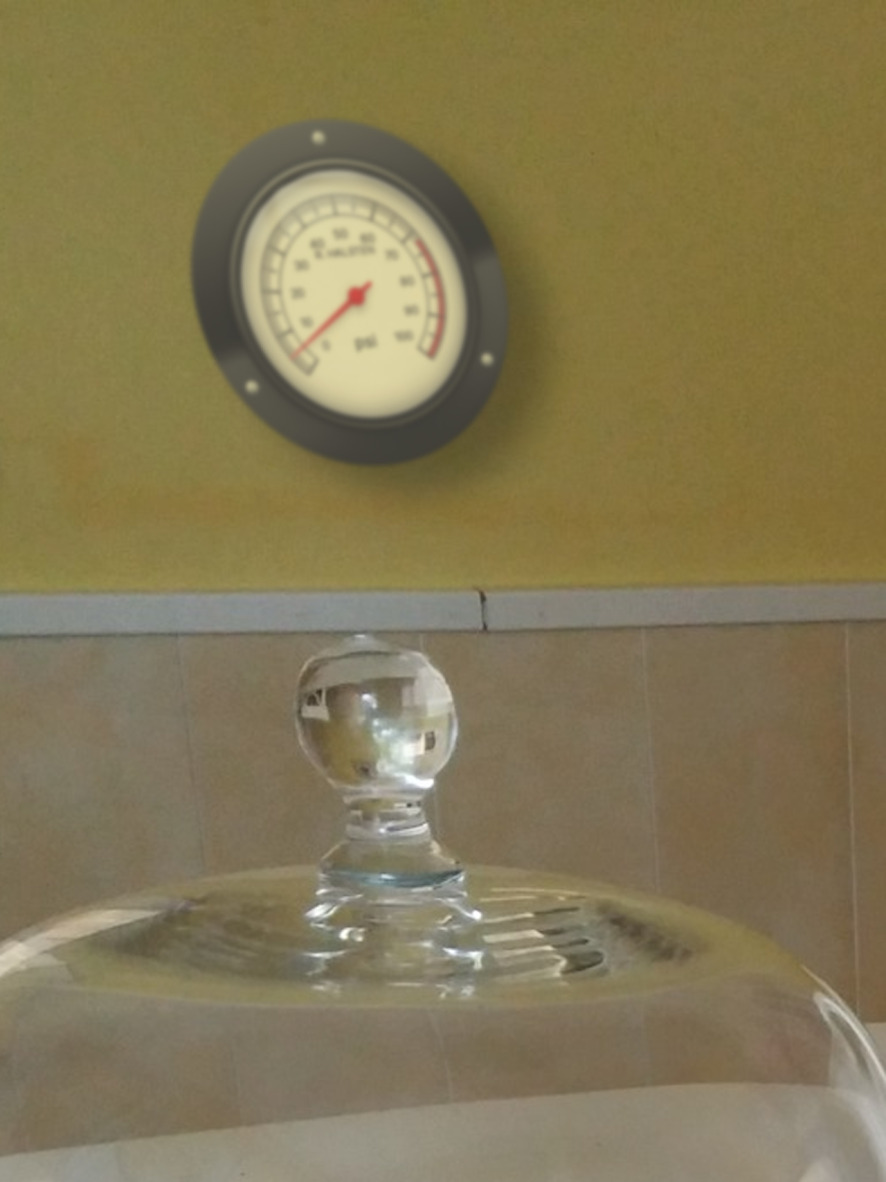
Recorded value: psi 5
